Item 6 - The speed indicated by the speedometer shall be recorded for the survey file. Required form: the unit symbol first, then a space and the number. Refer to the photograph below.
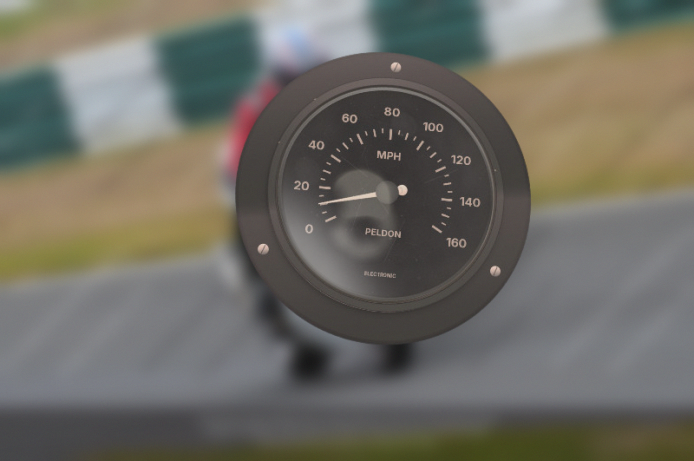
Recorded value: mph 10
